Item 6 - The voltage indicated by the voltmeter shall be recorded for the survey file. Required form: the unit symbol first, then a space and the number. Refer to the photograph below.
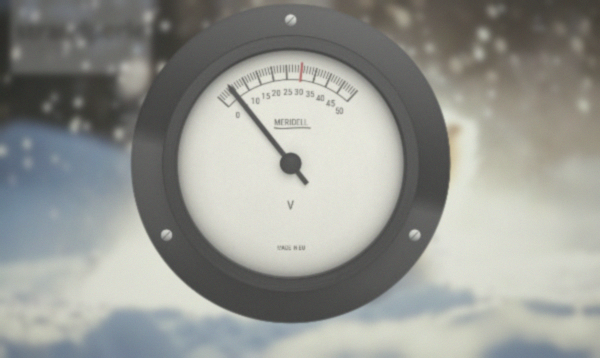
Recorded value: V 5
